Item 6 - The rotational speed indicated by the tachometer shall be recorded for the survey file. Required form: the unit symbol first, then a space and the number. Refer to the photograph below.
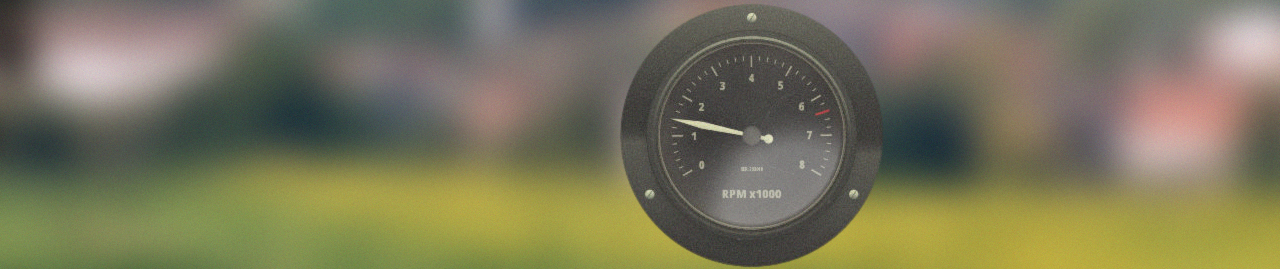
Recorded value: rpm 1400
